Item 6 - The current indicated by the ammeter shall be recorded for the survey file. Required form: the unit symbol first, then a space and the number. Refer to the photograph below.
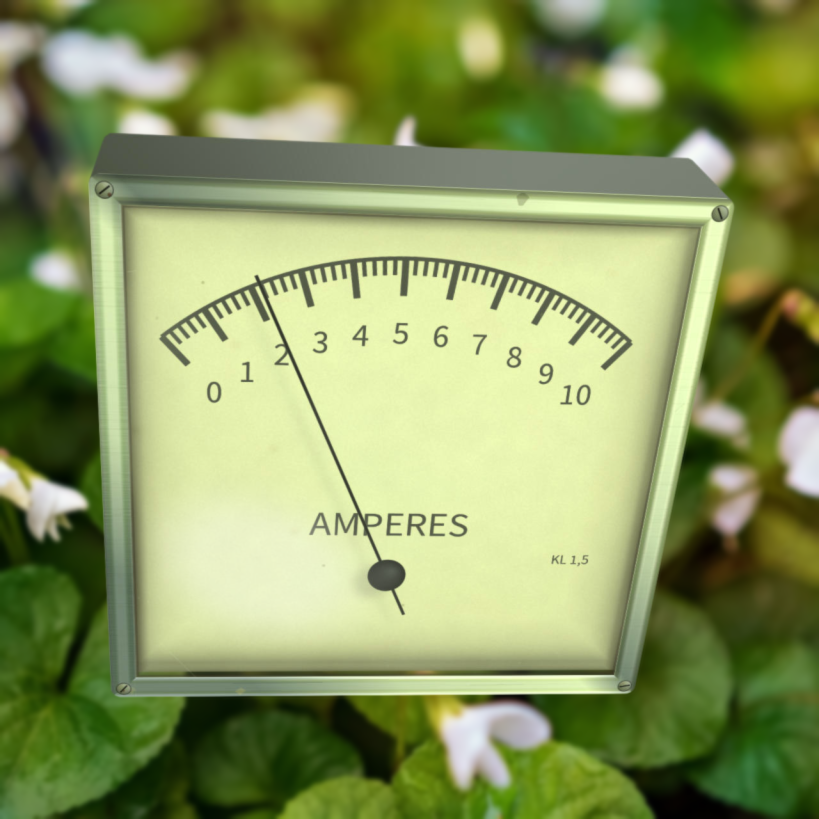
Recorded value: A 2.2
